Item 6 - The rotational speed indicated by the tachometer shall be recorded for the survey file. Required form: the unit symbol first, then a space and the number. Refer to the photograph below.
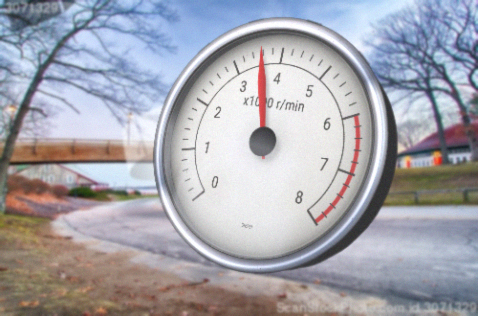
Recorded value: rpm 3600
